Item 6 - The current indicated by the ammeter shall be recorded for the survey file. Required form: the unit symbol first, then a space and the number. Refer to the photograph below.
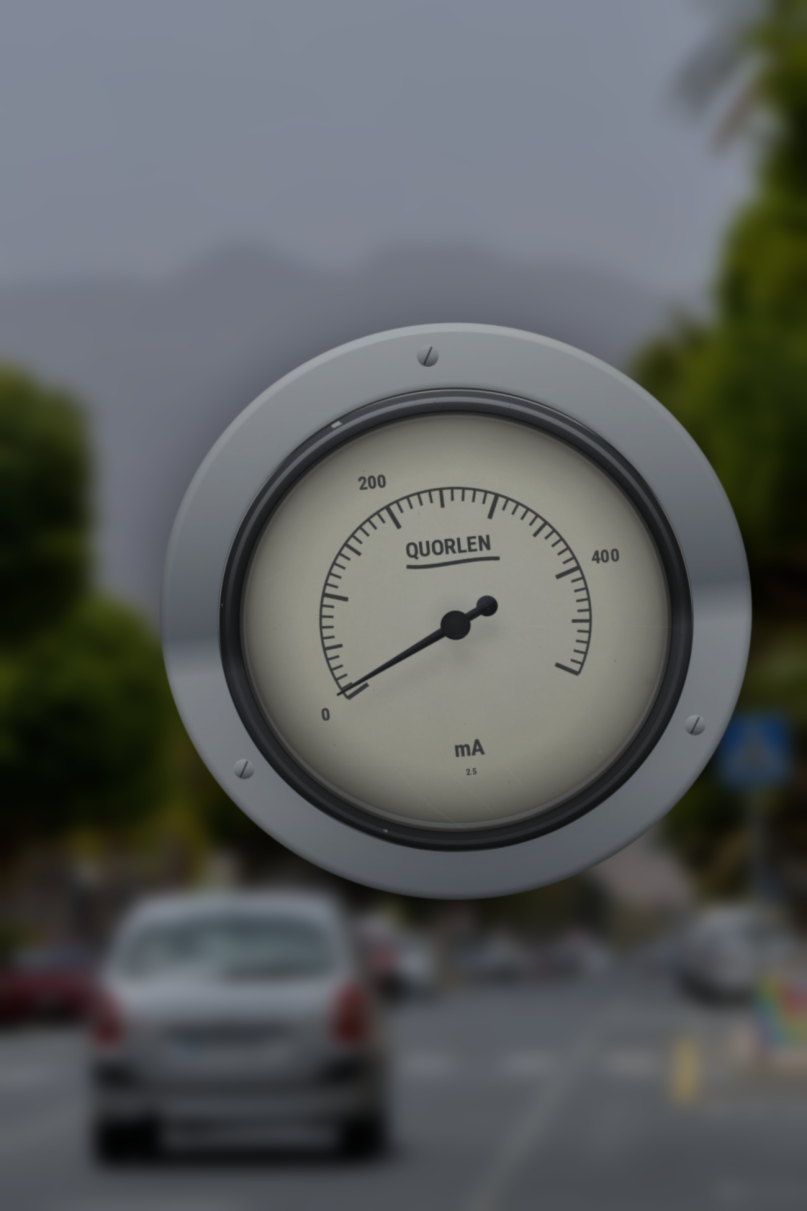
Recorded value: mA 10
